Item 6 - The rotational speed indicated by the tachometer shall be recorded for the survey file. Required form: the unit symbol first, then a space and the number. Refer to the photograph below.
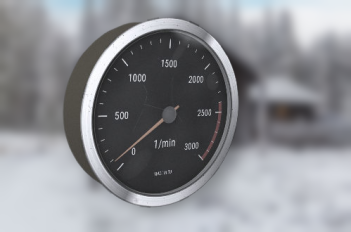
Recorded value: rpm 100
